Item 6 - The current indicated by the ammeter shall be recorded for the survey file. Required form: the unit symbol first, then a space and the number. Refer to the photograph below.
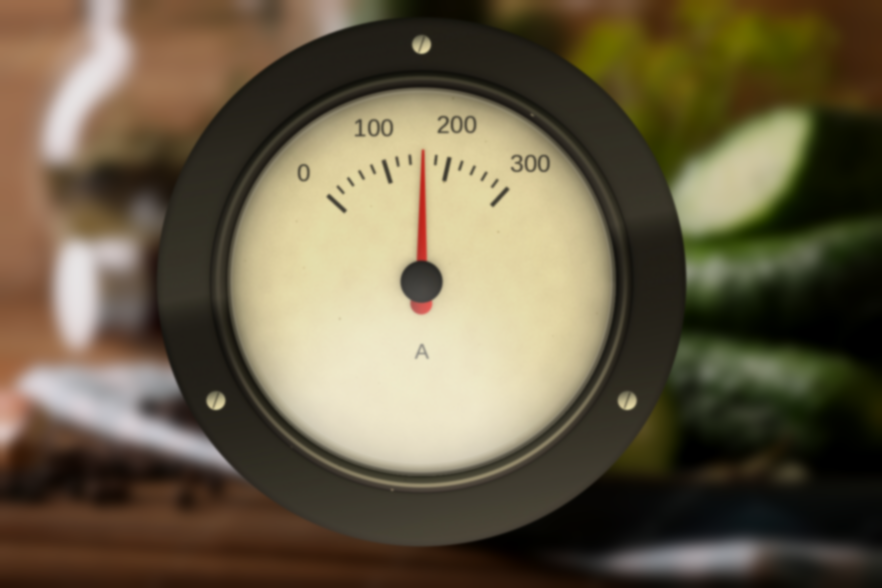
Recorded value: A 160
